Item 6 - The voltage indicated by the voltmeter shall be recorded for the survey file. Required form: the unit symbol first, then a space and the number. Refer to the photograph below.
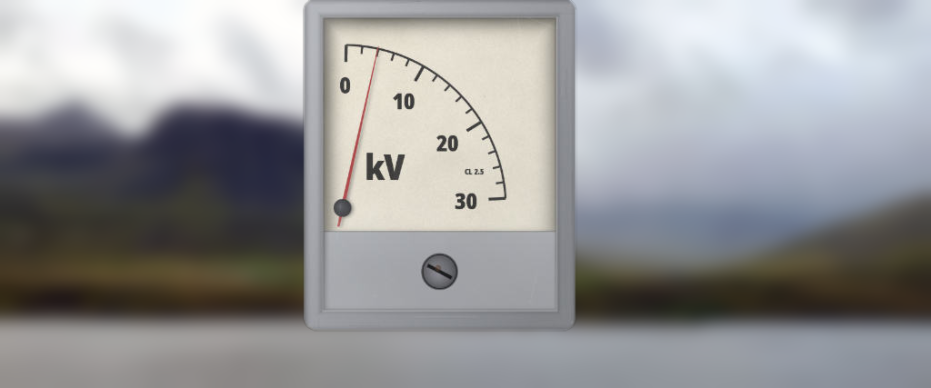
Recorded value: kV 4
